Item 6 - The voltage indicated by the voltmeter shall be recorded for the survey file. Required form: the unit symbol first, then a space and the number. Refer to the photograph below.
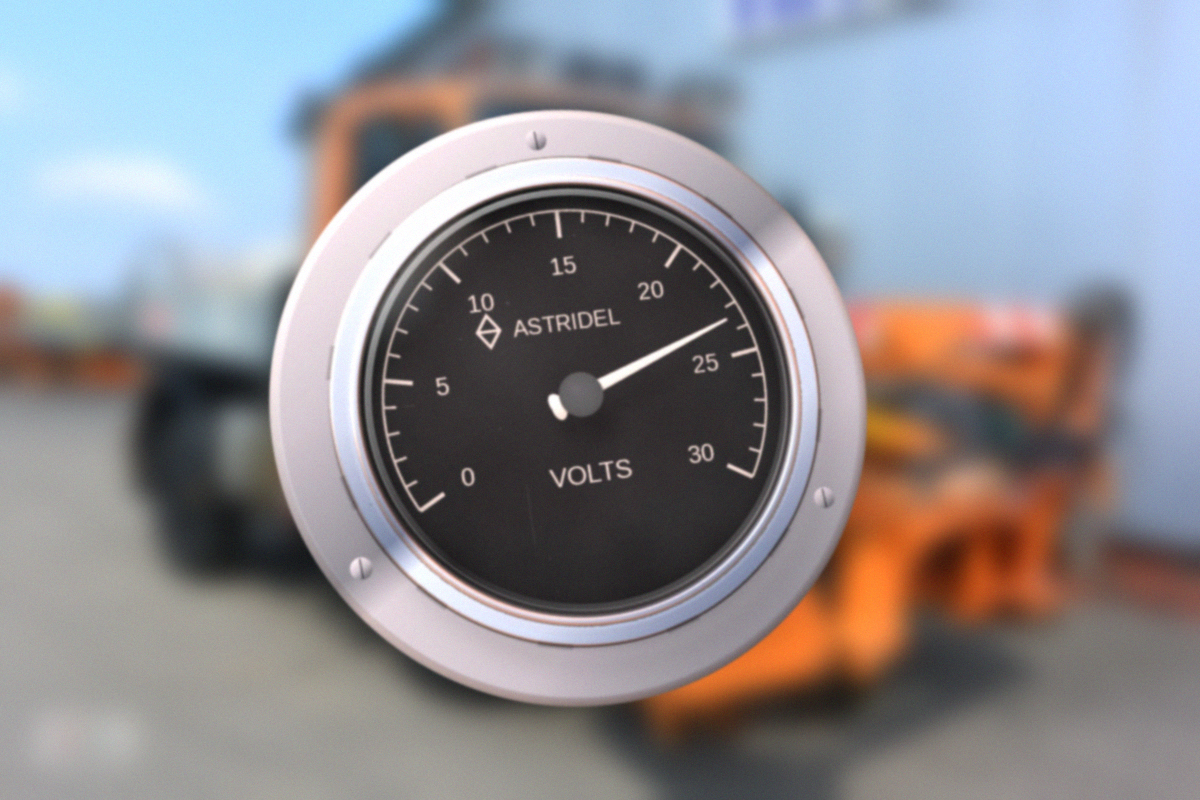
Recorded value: V 23.5
